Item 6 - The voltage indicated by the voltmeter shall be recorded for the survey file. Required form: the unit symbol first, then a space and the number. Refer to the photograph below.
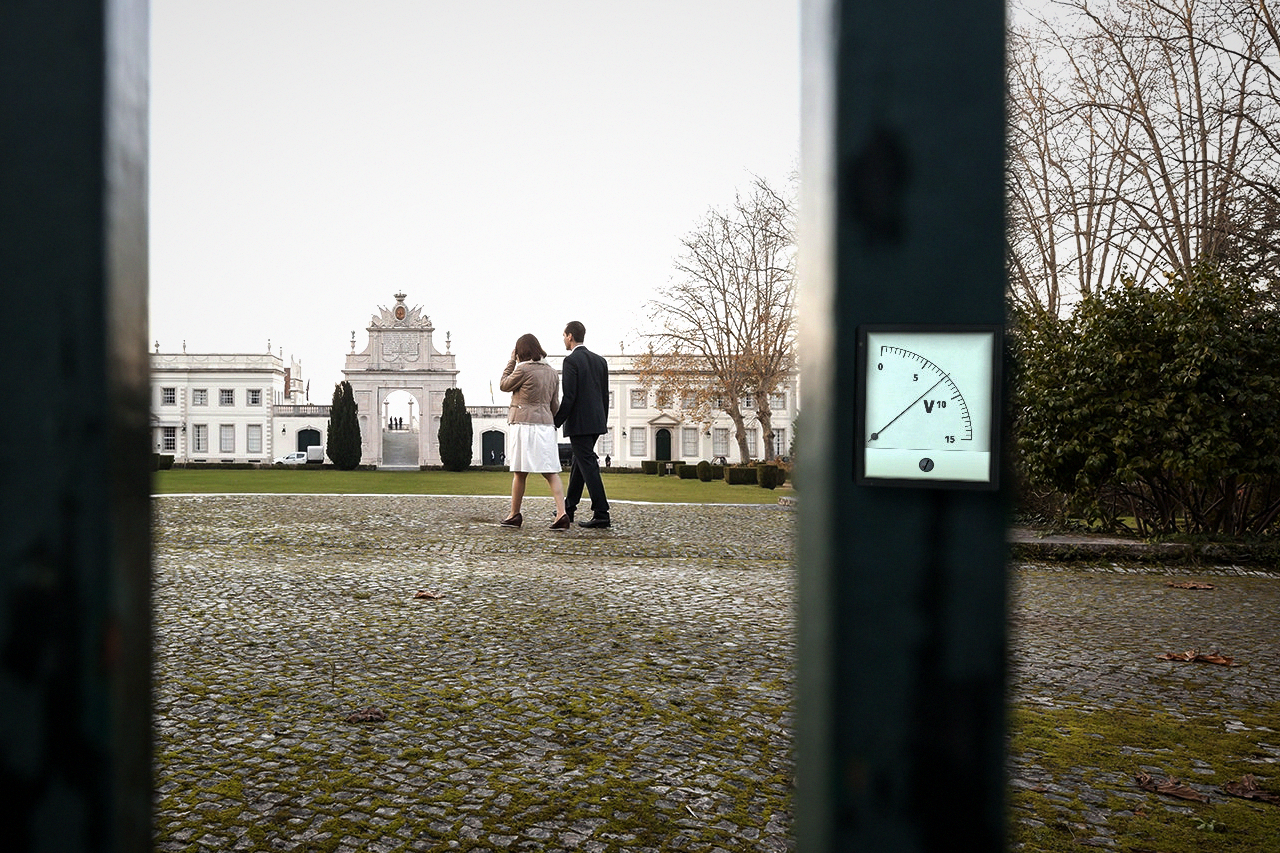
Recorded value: V 7.5
